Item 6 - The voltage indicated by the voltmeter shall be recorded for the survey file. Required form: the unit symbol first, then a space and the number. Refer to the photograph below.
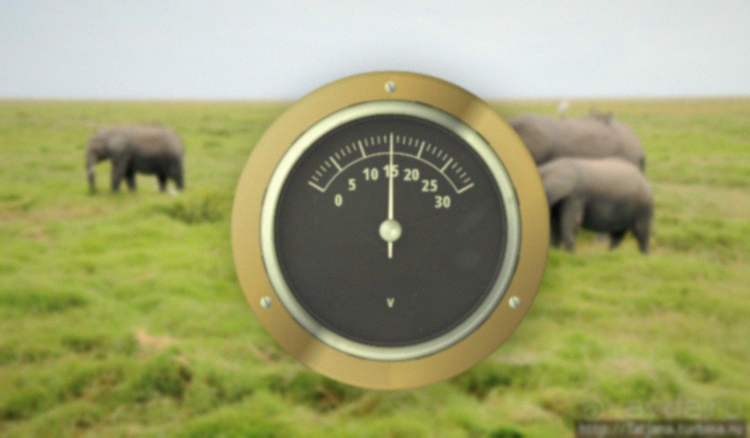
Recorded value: V 15
